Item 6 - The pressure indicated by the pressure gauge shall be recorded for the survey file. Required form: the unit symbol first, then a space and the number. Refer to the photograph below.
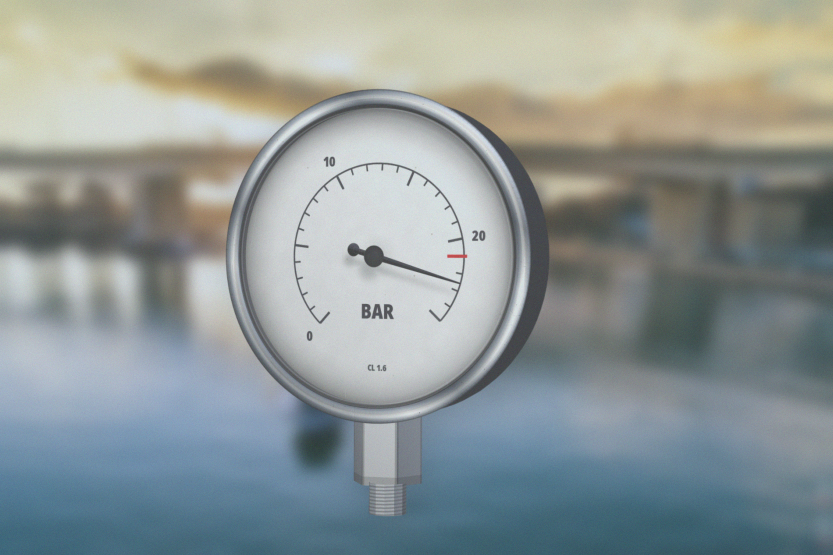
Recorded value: bar 22.5
